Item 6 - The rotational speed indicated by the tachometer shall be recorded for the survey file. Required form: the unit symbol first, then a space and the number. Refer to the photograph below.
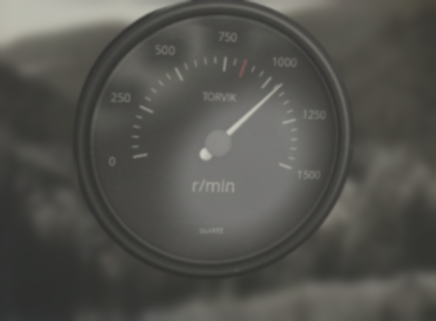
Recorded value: rpm 1050
